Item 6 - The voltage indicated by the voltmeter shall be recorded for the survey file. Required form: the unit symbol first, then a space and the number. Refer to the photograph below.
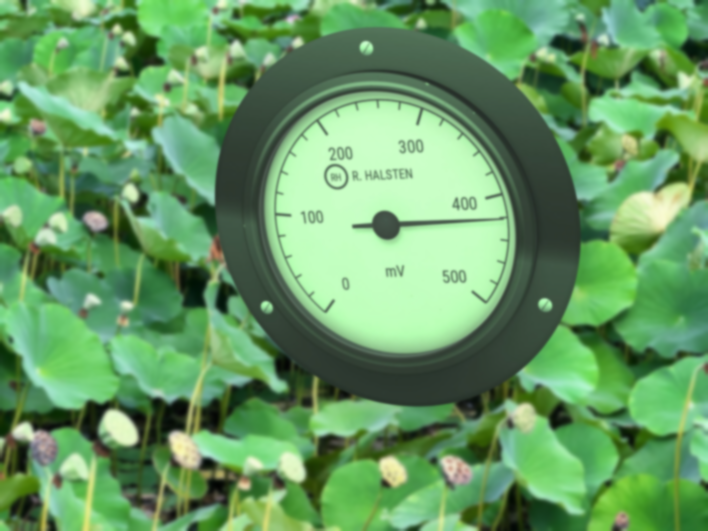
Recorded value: mV 420
